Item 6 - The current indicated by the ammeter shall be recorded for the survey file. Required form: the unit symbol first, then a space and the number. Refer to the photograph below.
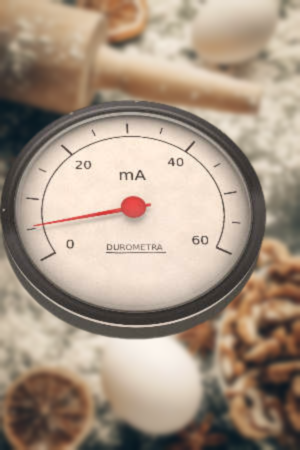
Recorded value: mA 5
